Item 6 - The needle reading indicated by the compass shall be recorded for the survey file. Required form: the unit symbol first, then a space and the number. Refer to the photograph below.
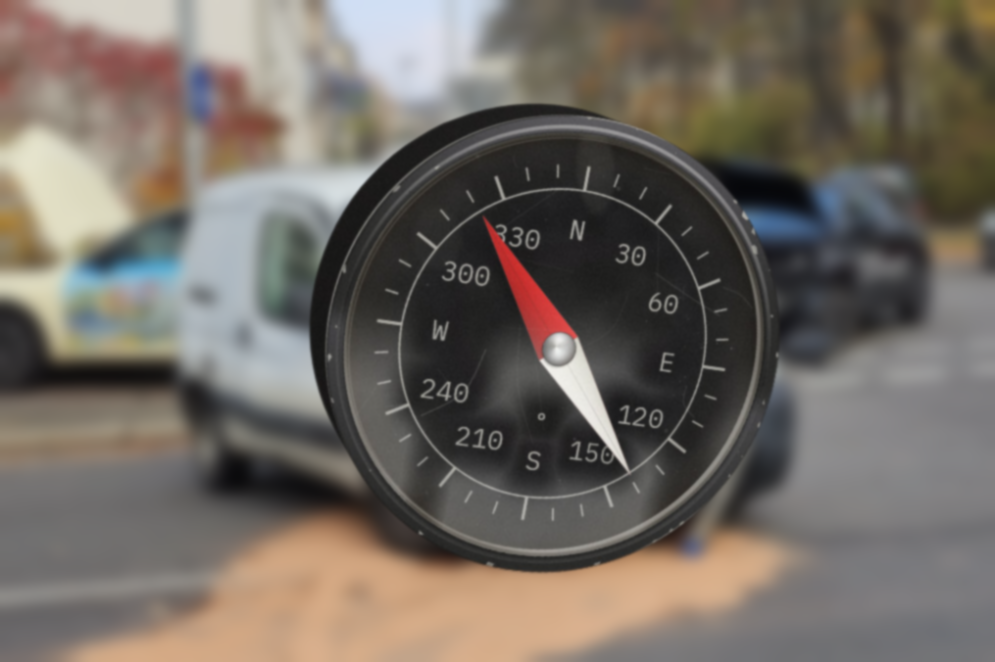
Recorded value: ° 320
